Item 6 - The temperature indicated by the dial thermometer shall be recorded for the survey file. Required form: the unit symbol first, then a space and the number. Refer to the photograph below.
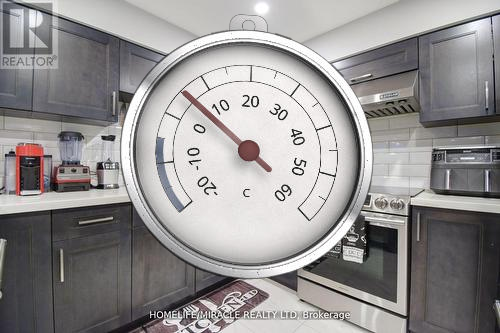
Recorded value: °C 5
